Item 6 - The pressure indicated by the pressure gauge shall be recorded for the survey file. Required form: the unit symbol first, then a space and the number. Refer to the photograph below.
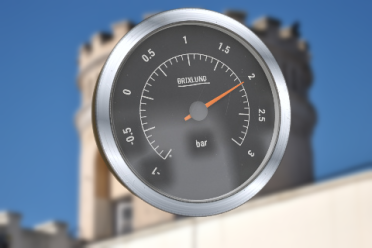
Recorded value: bar 2
